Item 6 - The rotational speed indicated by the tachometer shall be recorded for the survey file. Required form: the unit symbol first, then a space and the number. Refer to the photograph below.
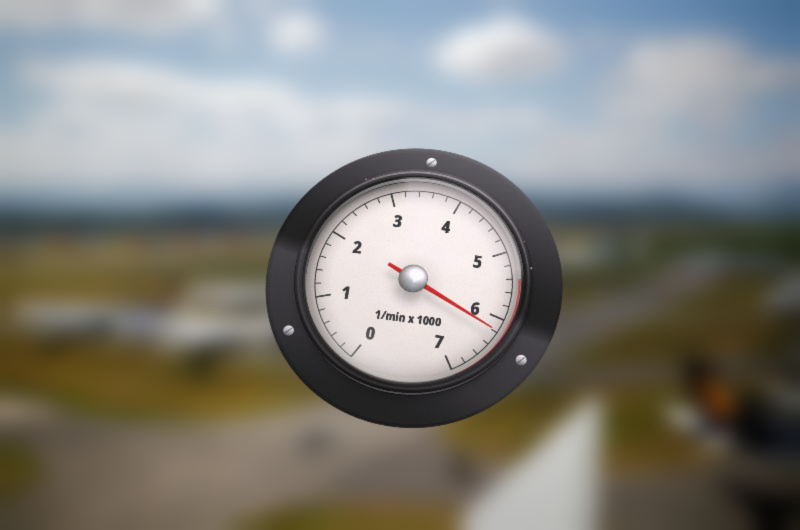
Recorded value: rpm 6200
